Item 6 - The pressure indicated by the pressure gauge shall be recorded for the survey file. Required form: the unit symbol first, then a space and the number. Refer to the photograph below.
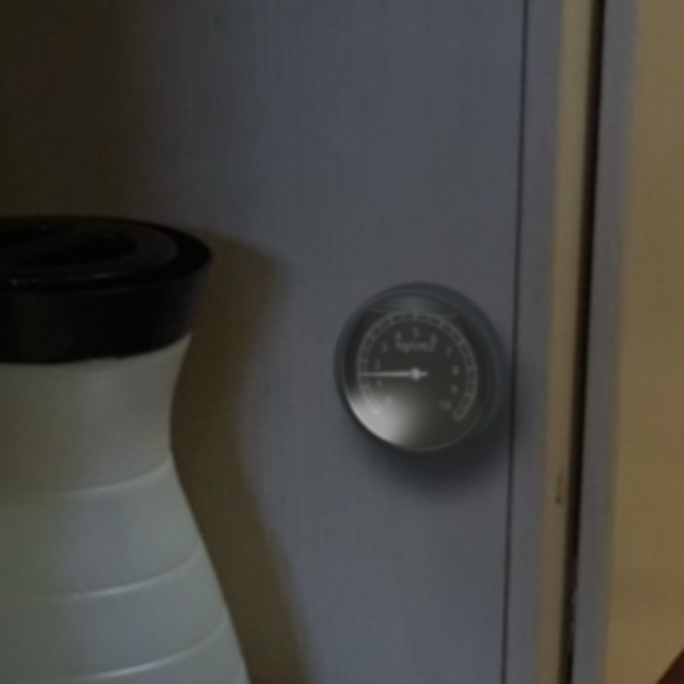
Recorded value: kg/cm² 1.5
